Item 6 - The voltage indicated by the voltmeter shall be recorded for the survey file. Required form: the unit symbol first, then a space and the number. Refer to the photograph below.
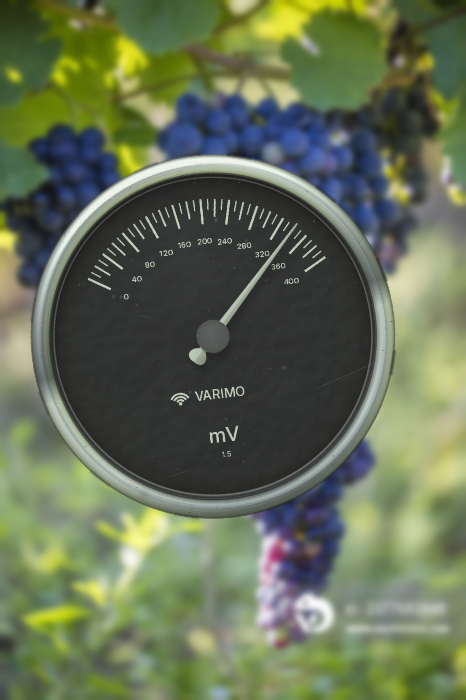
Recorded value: mV 340
